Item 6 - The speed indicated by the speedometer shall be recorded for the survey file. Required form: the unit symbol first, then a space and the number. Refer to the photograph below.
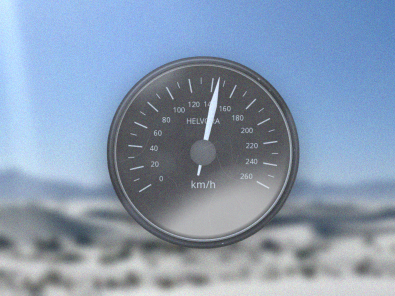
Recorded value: km/h 145
